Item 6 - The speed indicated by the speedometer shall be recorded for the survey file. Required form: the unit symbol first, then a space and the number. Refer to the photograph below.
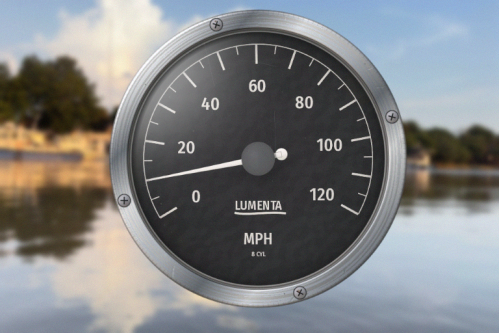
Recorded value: mph 10
